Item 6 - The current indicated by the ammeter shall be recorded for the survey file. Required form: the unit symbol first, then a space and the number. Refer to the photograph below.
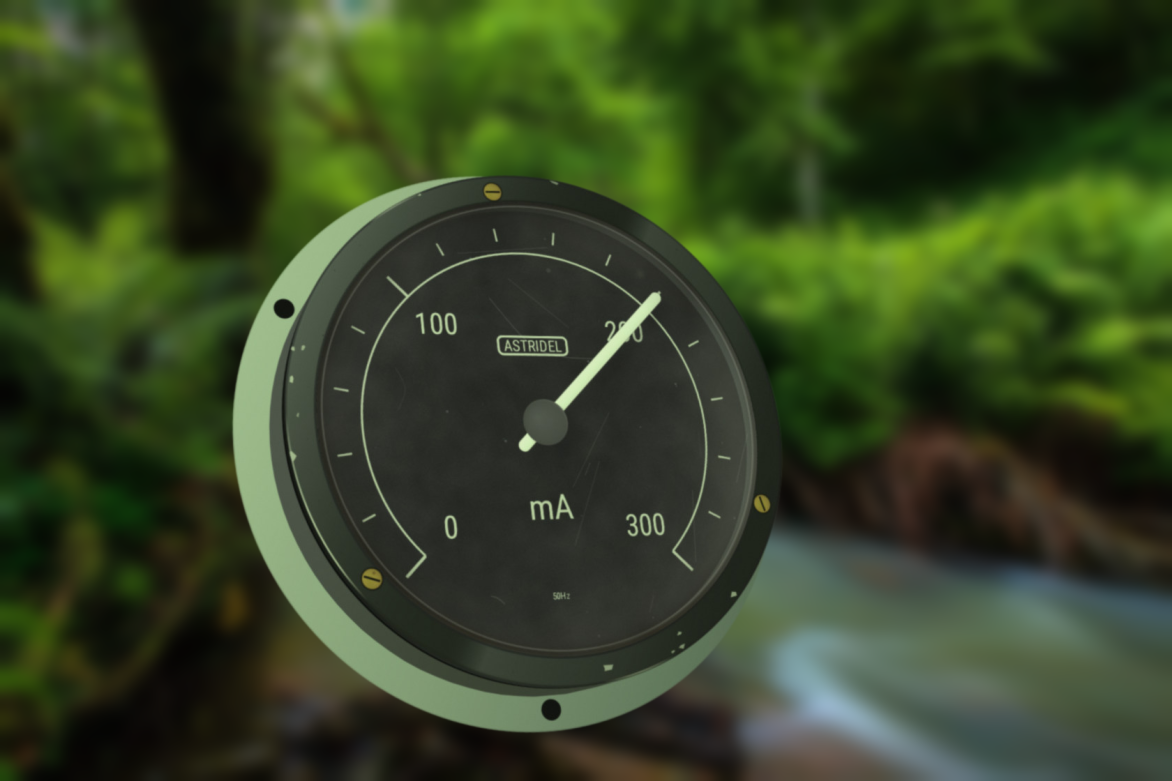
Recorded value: mA 200
